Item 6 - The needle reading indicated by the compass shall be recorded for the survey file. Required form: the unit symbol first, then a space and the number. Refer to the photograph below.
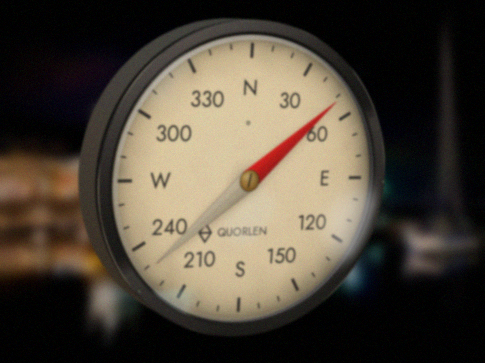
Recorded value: ° 50
